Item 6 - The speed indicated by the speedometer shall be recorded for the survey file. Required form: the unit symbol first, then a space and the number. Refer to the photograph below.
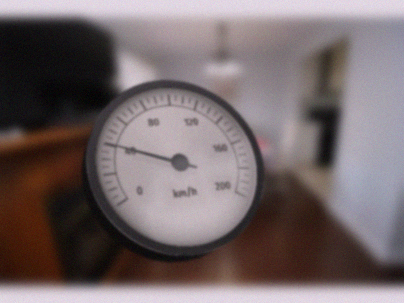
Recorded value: km/h 40
